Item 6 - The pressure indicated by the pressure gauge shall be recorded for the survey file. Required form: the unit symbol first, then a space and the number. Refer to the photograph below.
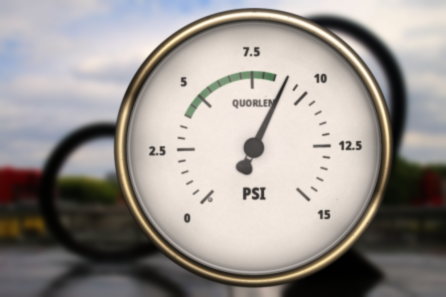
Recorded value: psi 9
